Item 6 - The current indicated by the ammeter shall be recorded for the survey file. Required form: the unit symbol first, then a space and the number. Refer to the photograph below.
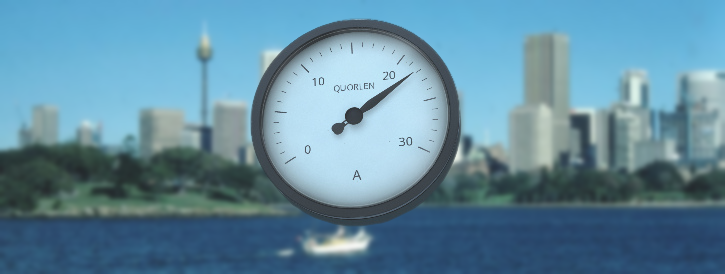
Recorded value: A 22
